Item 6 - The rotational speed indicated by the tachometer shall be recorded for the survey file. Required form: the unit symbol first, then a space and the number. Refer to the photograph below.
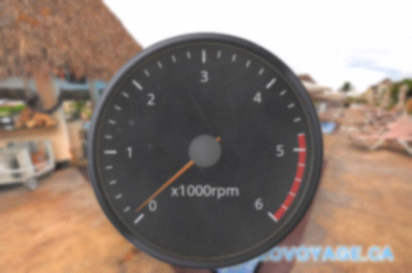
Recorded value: rpm 100
